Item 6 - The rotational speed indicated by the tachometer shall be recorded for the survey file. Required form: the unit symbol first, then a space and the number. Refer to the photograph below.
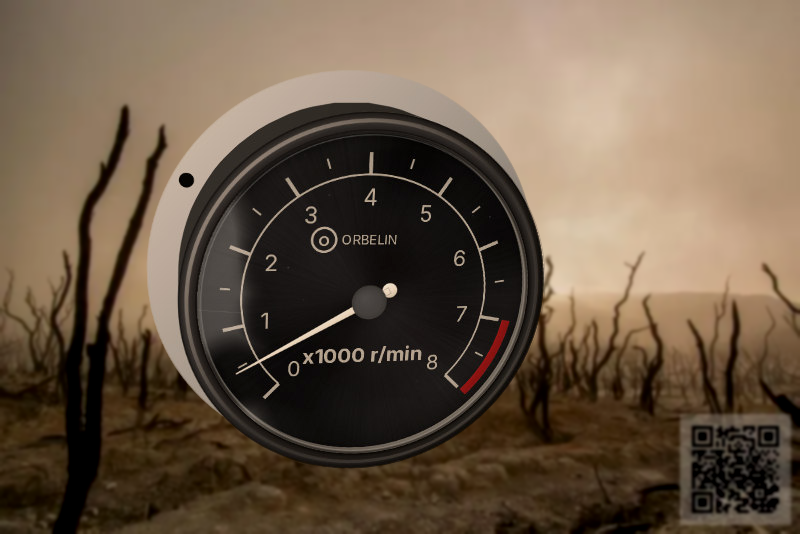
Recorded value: rpm 500
